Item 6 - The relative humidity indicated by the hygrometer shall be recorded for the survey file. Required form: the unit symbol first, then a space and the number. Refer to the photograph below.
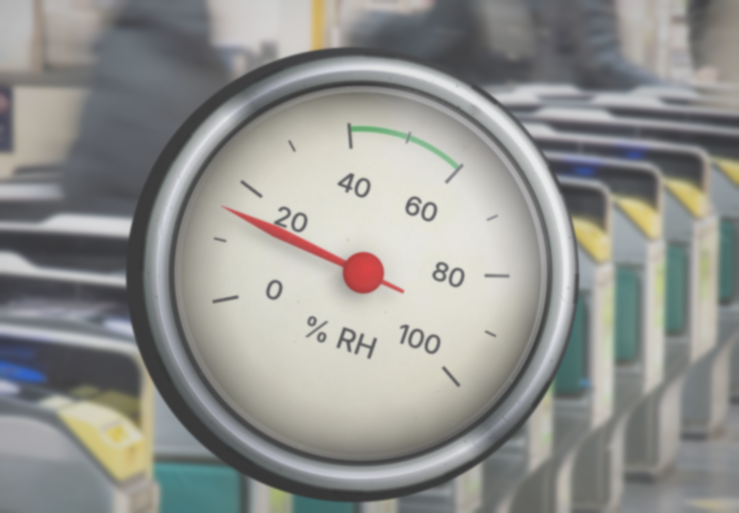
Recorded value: % 15
